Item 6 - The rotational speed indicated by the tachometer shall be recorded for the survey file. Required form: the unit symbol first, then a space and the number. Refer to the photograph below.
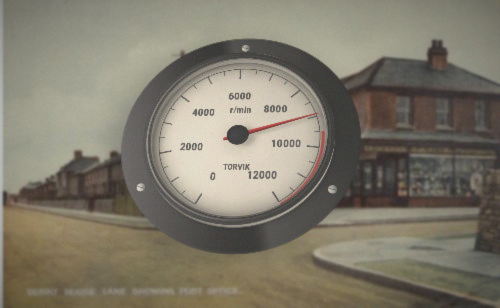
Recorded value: rpm 9000
